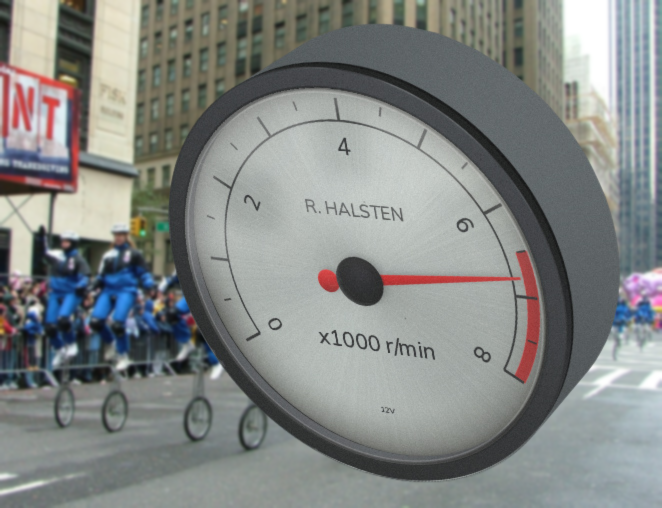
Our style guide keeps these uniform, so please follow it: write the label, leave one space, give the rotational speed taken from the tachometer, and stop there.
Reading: 6750 rpm
